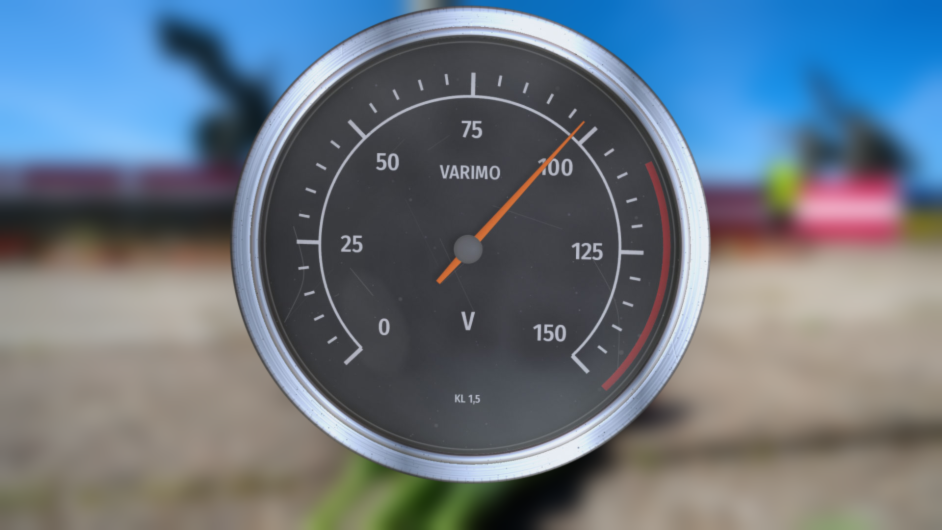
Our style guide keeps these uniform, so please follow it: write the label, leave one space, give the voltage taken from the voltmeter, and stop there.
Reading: 97.5 V
